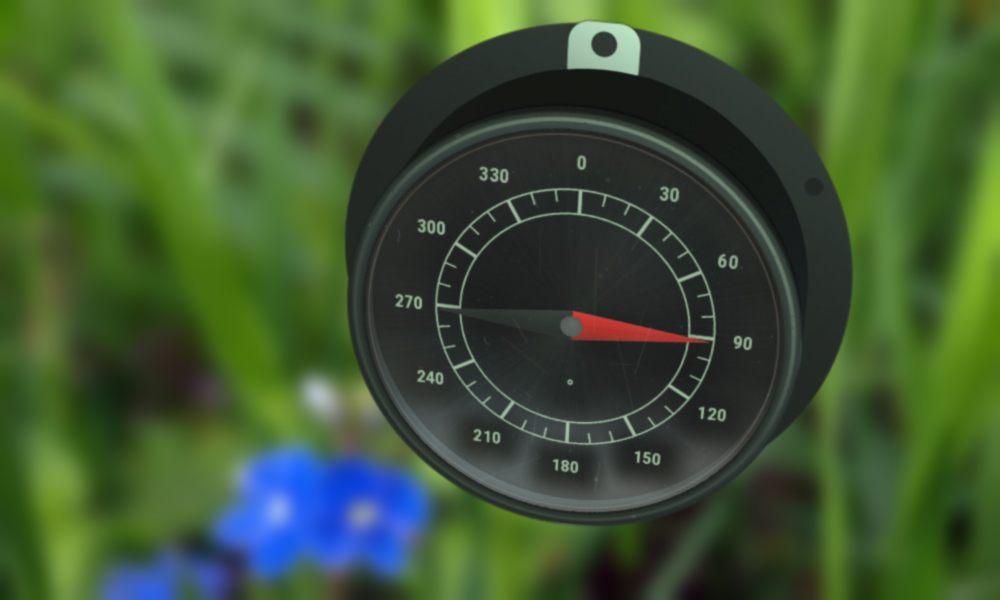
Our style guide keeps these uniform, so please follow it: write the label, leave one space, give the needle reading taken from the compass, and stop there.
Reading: 90 °
